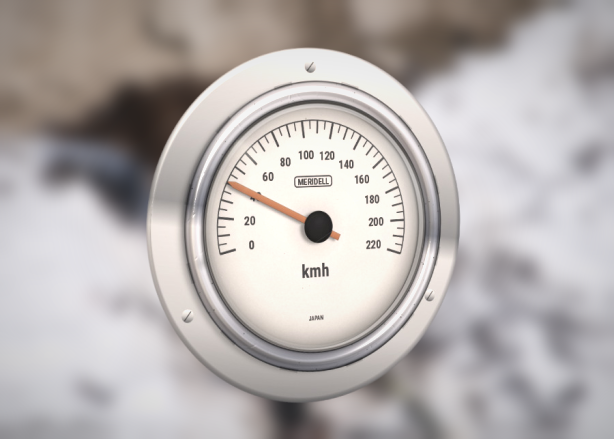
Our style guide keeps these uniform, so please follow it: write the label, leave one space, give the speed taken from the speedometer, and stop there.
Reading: 40 km/h
